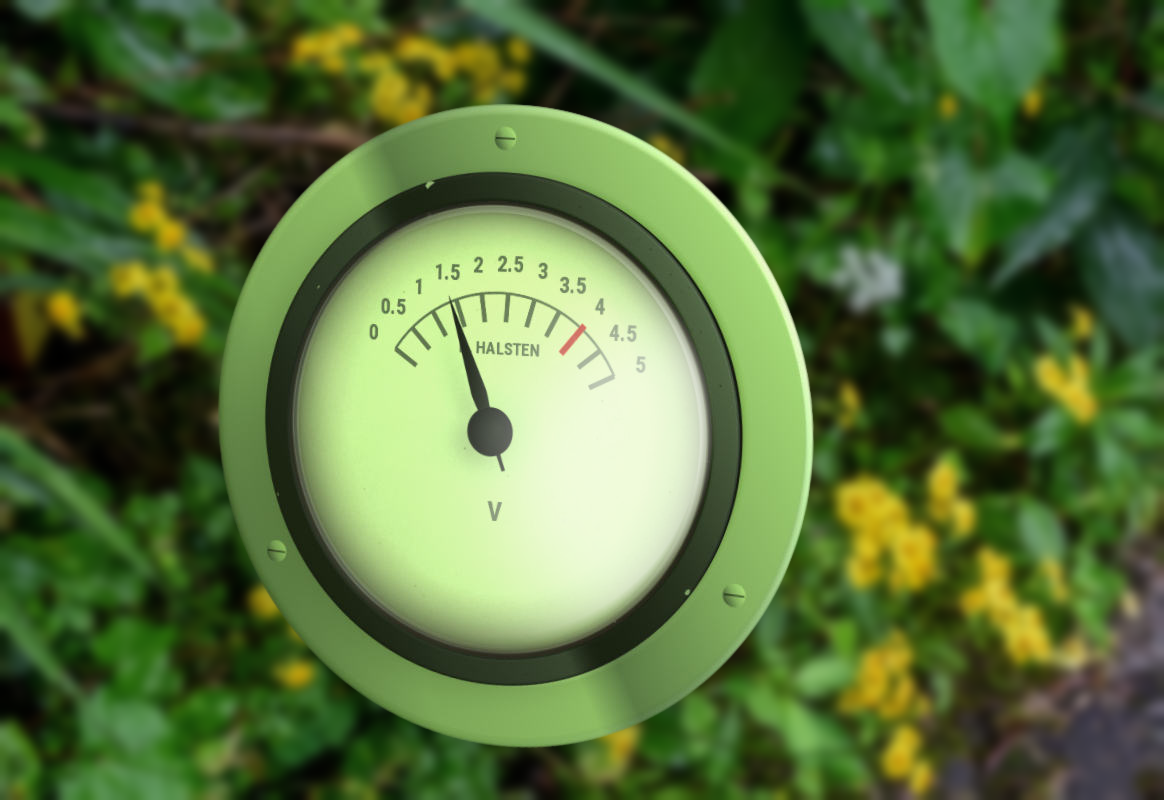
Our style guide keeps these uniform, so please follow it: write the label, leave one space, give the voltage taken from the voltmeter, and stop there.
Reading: 1.5 V
